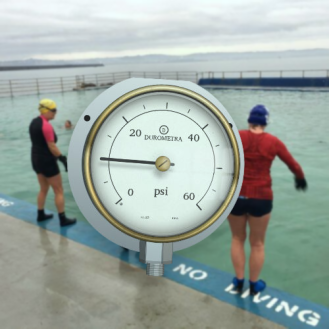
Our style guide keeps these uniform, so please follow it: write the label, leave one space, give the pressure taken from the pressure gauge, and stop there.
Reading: 10 psi
